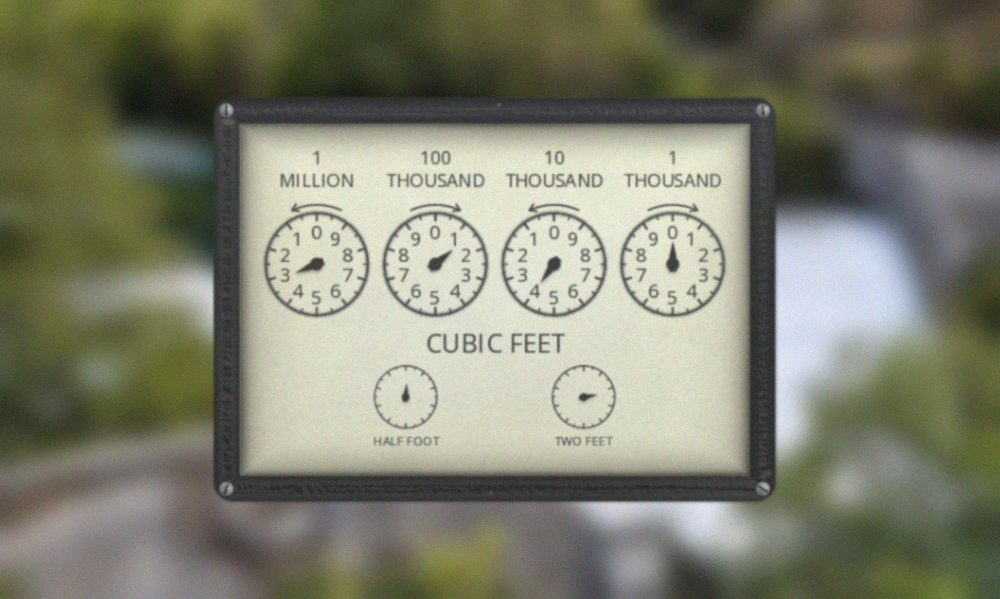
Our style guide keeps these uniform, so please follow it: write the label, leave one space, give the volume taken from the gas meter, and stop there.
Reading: 314000 ft³
